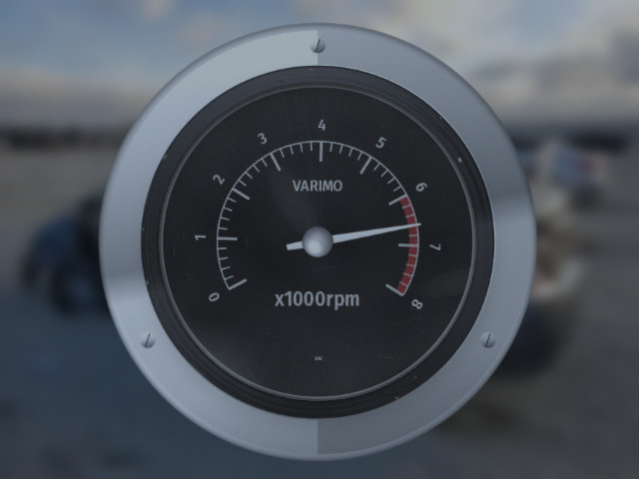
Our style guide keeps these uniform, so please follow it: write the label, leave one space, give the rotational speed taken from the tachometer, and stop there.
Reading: 6600 rpm
